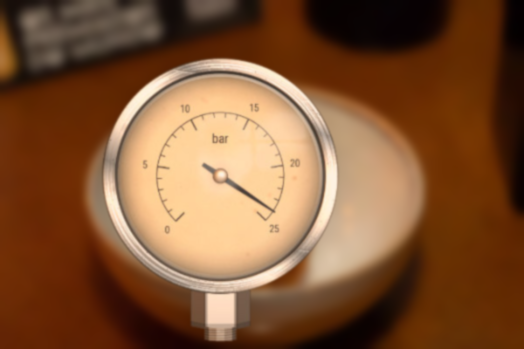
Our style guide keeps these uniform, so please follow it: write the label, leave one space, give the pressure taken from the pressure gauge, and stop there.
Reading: 24 bar
